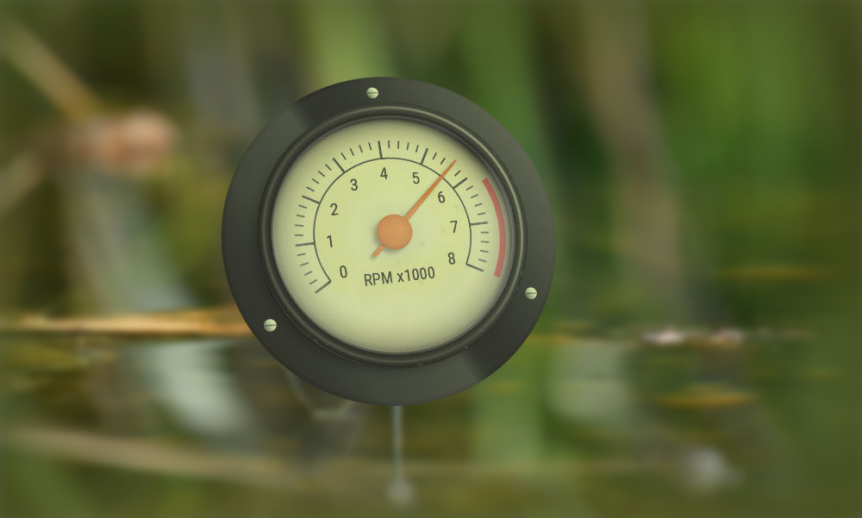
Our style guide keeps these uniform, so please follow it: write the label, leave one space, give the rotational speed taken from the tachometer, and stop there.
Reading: 5600 rpm
